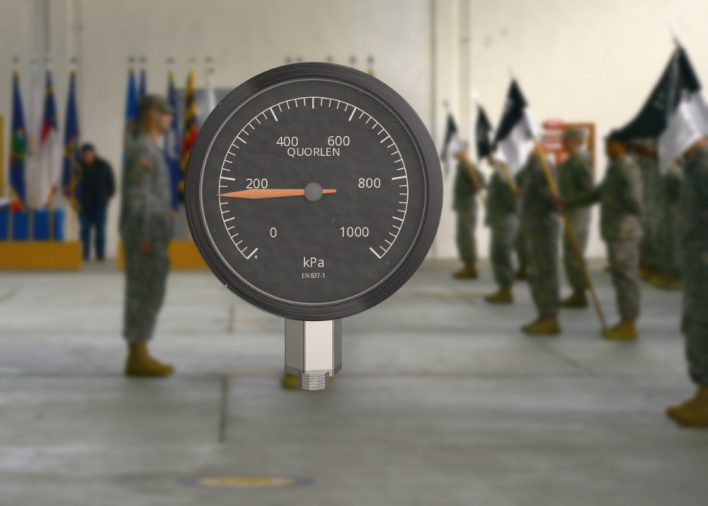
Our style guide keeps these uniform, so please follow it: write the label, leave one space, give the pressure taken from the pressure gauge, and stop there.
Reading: 160 kPa
